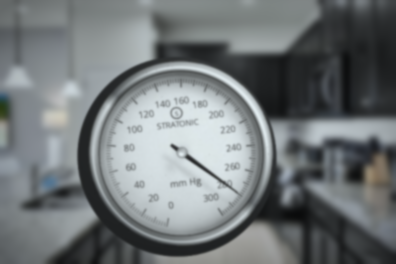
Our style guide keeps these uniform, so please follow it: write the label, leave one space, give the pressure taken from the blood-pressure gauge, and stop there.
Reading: 280 mmHg
